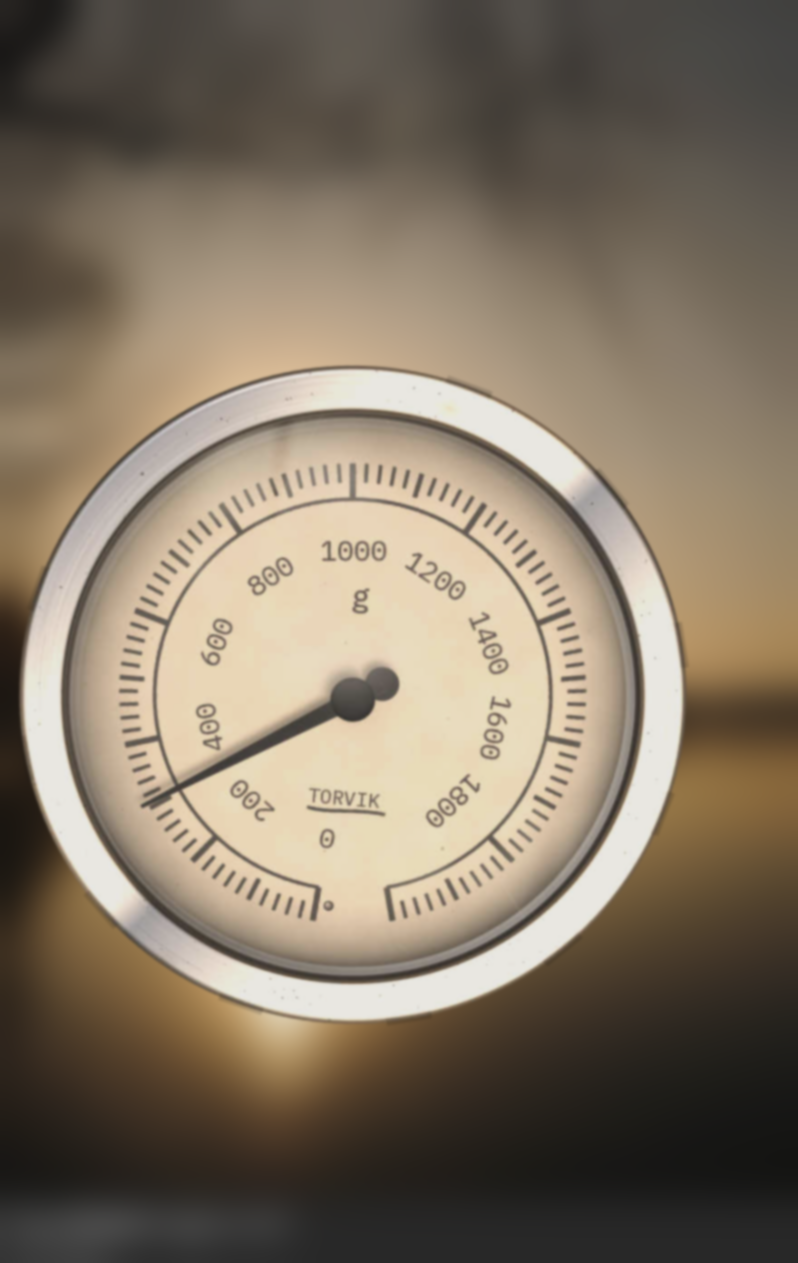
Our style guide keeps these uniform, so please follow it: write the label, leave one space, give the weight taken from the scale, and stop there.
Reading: 310 g
